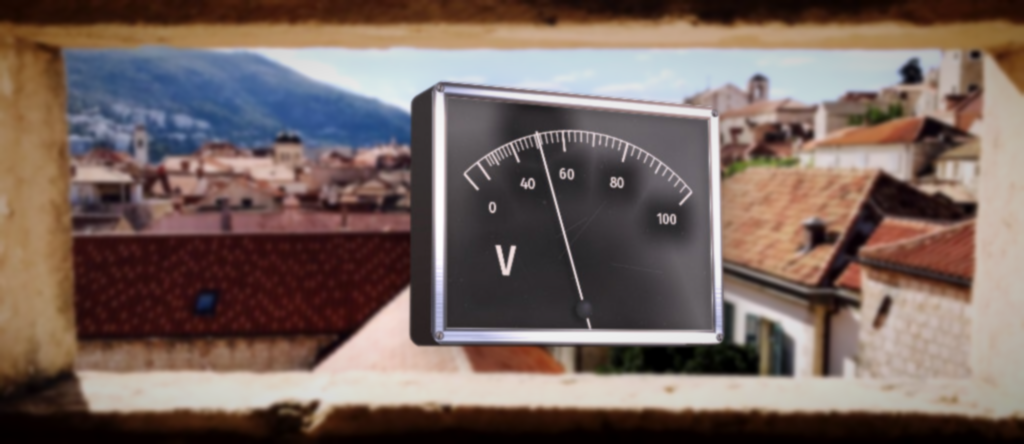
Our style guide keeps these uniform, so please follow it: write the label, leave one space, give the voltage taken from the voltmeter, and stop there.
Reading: 50 V
